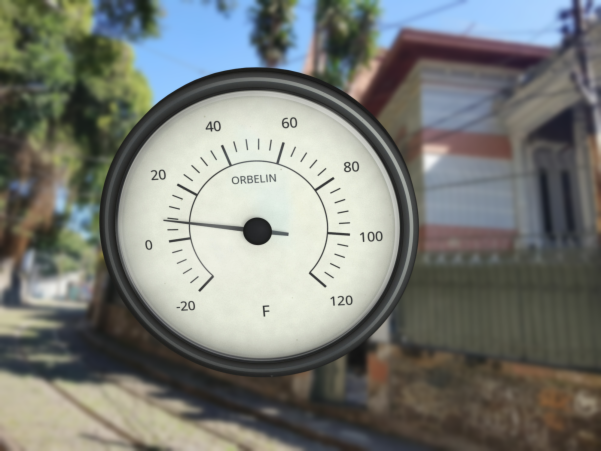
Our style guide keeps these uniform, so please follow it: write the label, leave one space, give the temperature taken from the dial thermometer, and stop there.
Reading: 8 °F
